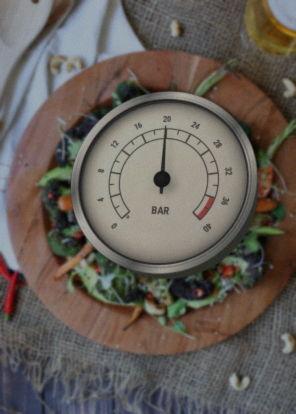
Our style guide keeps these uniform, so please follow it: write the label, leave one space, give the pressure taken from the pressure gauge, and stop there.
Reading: 20 bar
